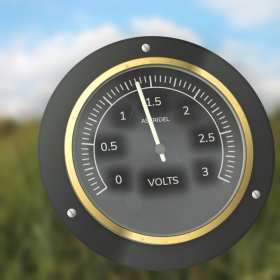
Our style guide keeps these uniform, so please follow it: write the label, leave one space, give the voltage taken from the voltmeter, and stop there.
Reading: 1.35 V
